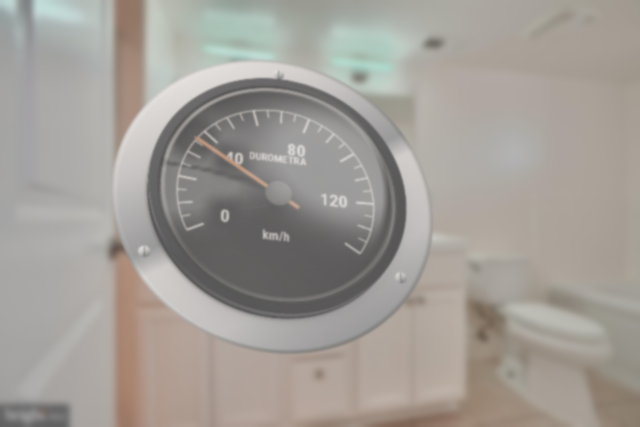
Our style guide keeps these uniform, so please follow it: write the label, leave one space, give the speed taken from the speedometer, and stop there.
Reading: 35 km/h
